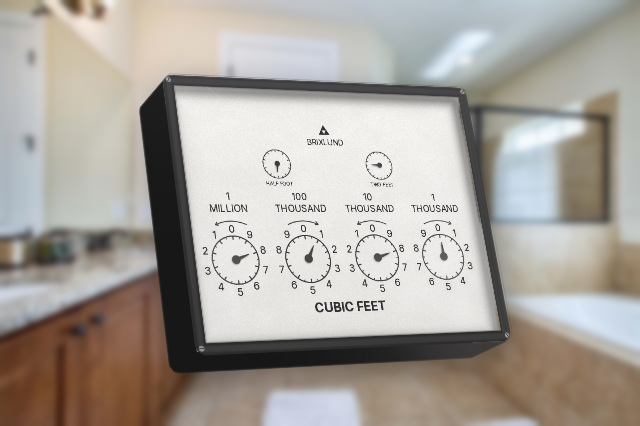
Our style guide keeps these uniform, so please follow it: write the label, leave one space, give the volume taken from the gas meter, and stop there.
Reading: 808000 ft³
